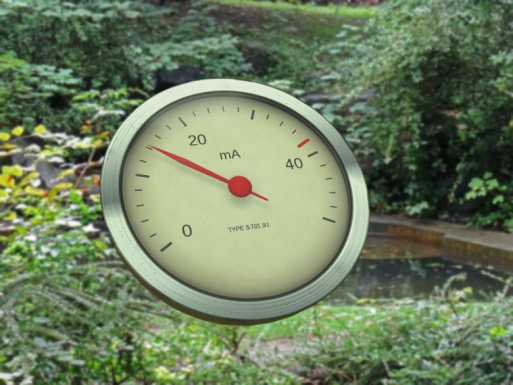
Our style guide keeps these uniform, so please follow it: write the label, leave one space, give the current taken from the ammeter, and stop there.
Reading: 14 mA
